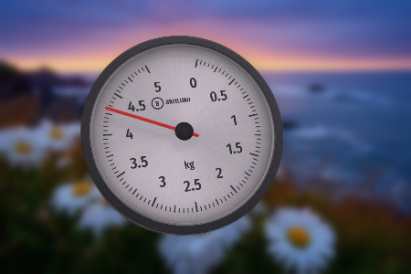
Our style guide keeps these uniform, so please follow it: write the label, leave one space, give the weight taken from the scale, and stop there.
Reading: 4.3 kg
